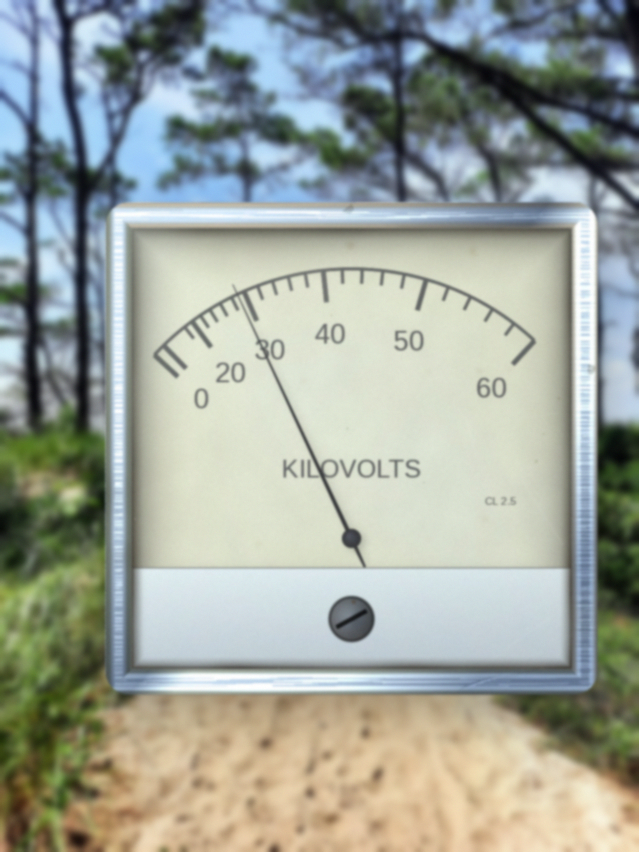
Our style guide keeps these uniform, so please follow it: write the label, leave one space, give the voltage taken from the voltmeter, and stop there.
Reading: 29 kV
